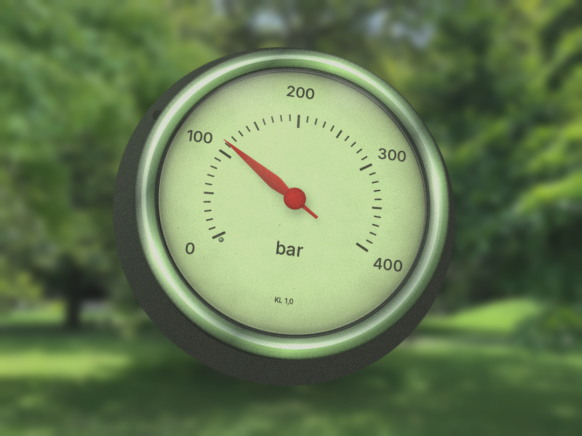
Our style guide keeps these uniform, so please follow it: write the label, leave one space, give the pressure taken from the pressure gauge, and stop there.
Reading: 110 bar
